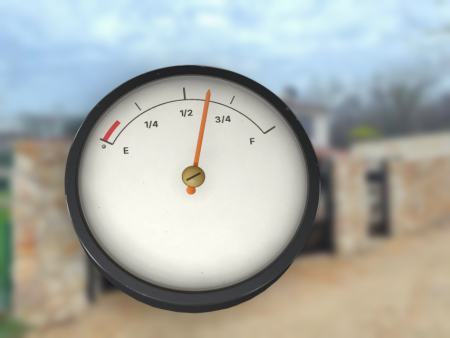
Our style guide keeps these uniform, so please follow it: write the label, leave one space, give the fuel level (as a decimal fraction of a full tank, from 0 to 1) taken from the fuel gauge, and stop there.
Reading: 0.625
